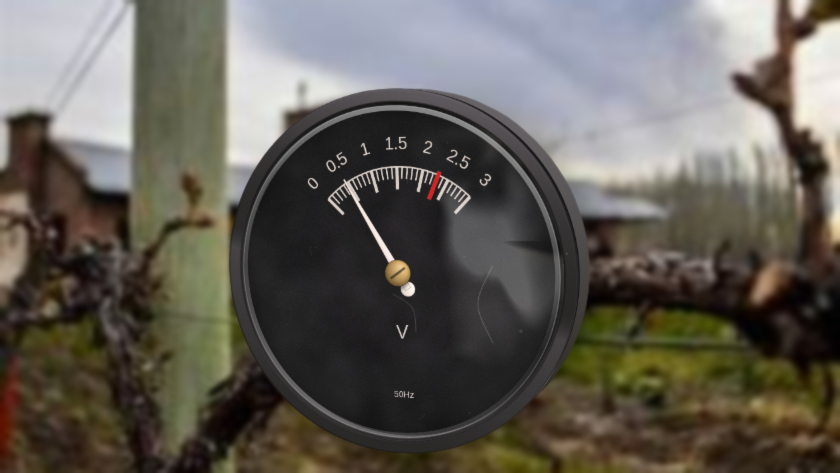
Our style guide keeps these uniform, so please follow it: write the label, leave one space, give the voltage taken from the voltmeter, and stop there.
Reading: 0.5 V
